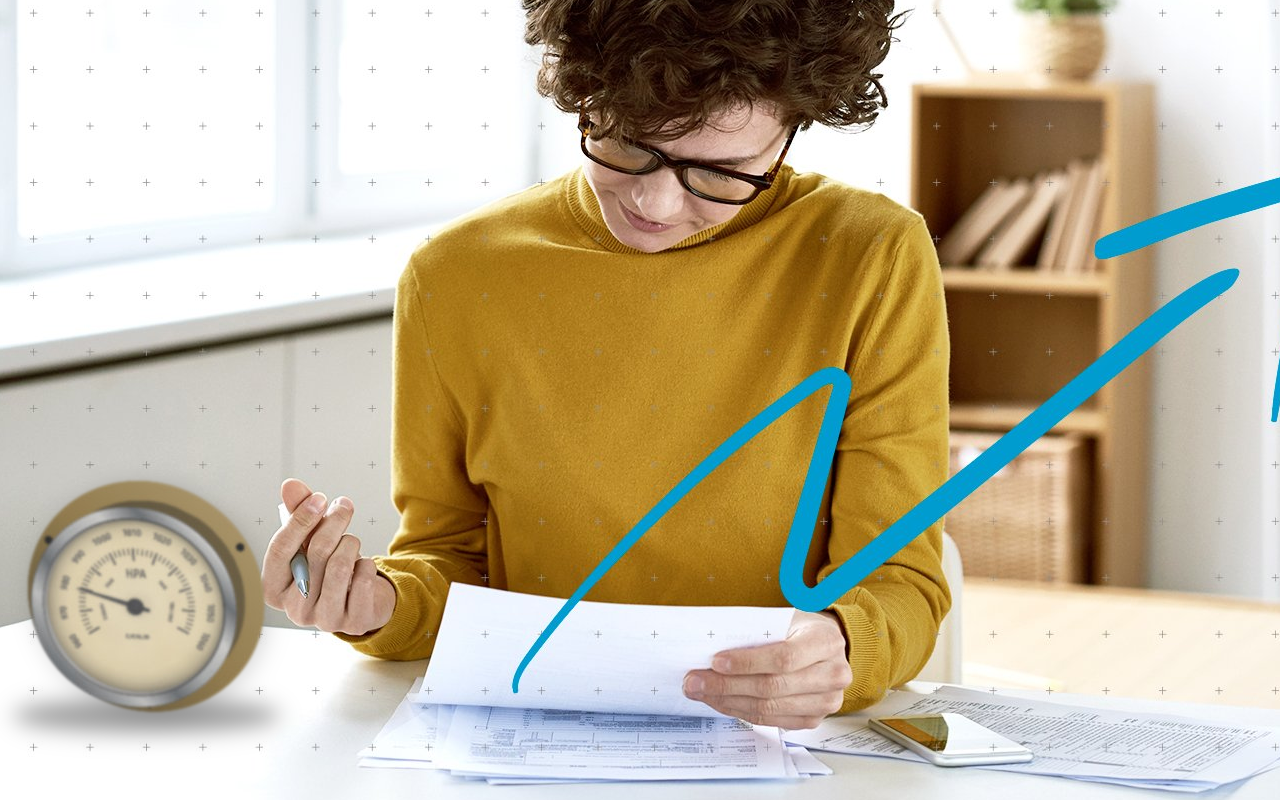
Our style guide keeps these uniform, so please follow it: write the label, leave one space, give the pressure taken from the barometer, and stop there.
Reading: 980 hPa
